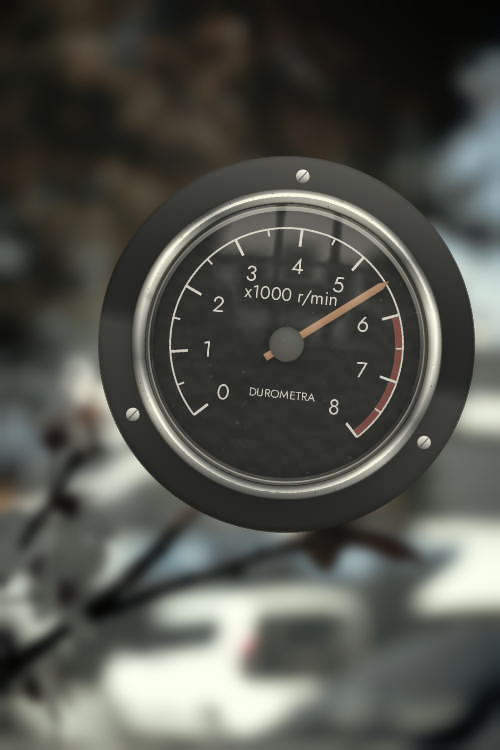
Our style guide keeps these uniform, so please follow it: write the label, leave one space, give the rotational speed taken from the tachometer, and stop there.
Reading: 5500 rpm
